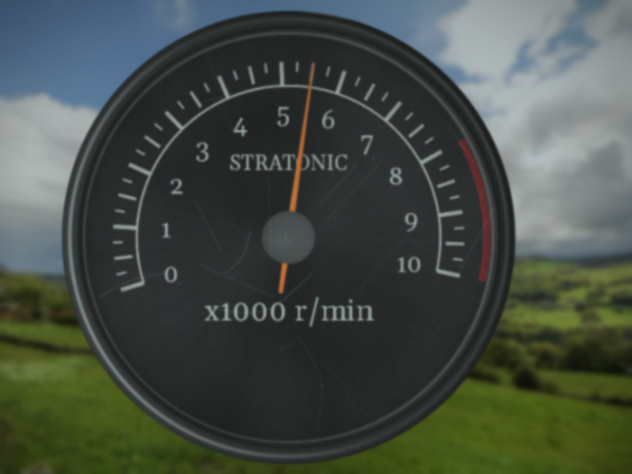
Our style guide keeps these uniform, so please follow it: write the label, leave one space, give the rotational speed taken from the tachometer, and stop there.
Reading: 5500 rpm
